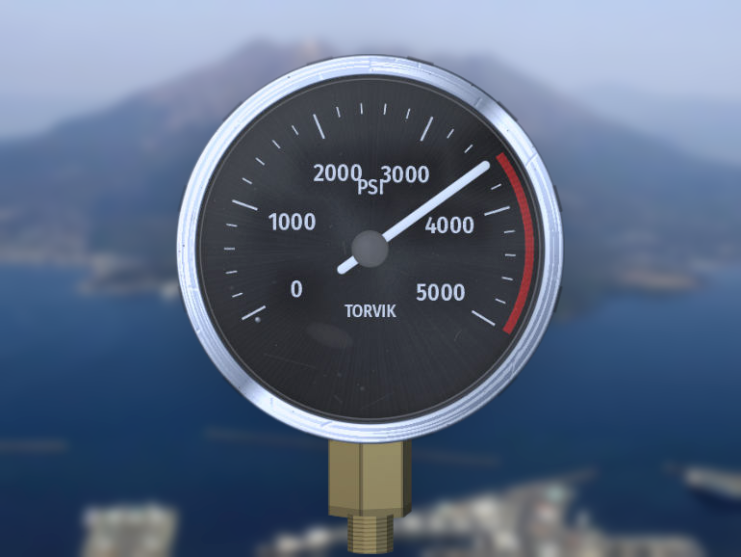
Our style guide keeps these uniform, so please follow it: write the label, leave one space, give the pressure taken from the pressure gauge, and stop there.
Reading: 3600 psi
